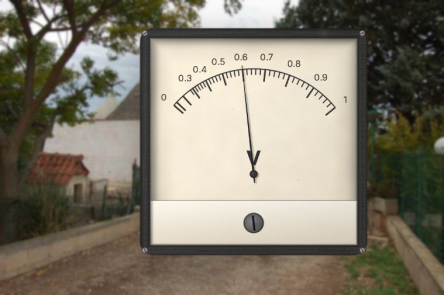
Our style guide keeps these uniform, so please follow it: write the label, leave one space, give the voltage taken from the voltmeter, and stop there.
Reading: 0.6 V
